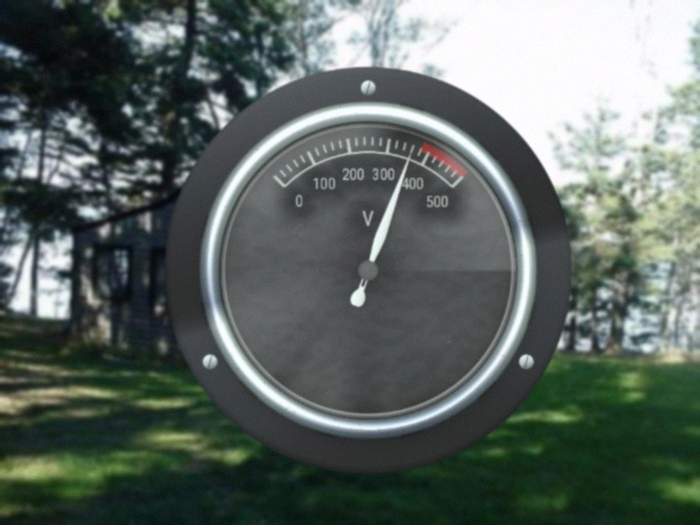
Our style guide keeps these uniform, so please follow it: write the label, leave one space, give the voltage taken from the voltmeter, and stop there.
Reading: 360 V
